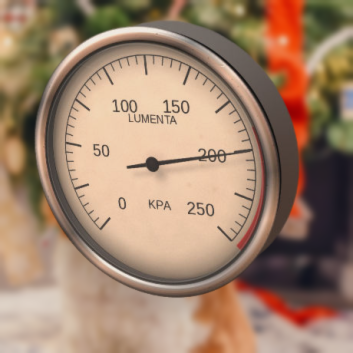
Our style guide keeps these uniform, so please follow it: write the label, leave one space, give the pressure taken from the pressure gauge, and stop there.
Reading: 200 kPa
